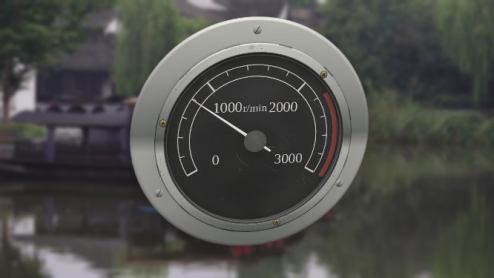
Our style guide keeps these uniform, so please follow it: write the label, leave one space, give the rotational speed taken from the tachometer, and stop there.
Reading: 800 rpm
